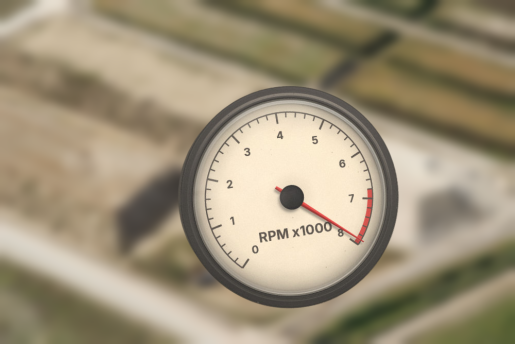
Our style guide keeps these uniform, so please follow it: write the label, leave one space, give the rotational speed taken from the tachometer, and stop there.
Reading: 7900 rpm
